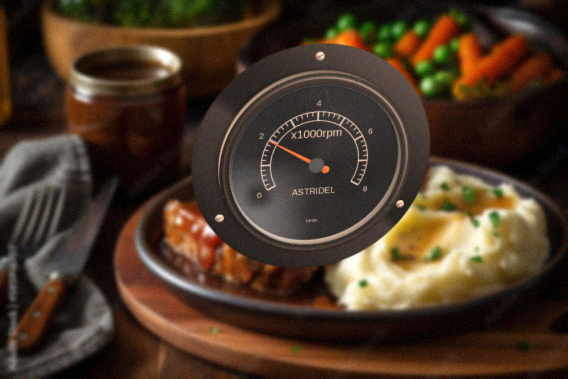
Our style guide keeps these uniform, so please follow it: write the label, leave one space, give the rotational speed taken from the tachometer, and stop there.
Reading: 2000 rpm
